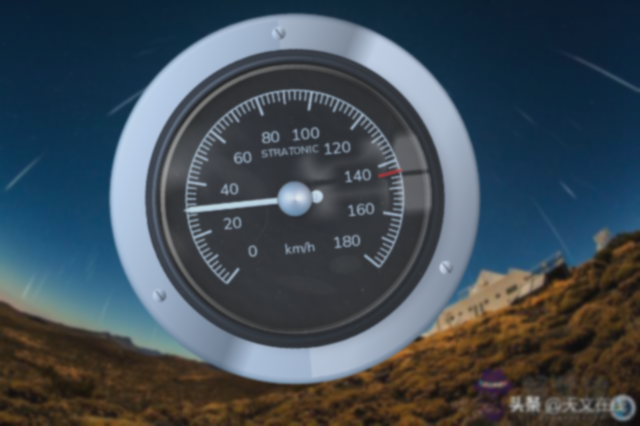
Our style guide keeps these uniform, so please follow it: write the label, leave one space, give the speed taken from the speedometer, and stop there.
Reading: 30 km/h
